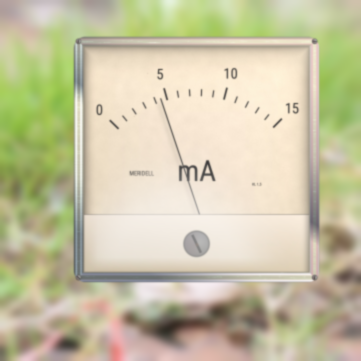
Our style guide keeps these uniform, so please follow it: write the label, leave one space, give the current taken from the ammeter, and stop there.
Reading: 4.5 mA
